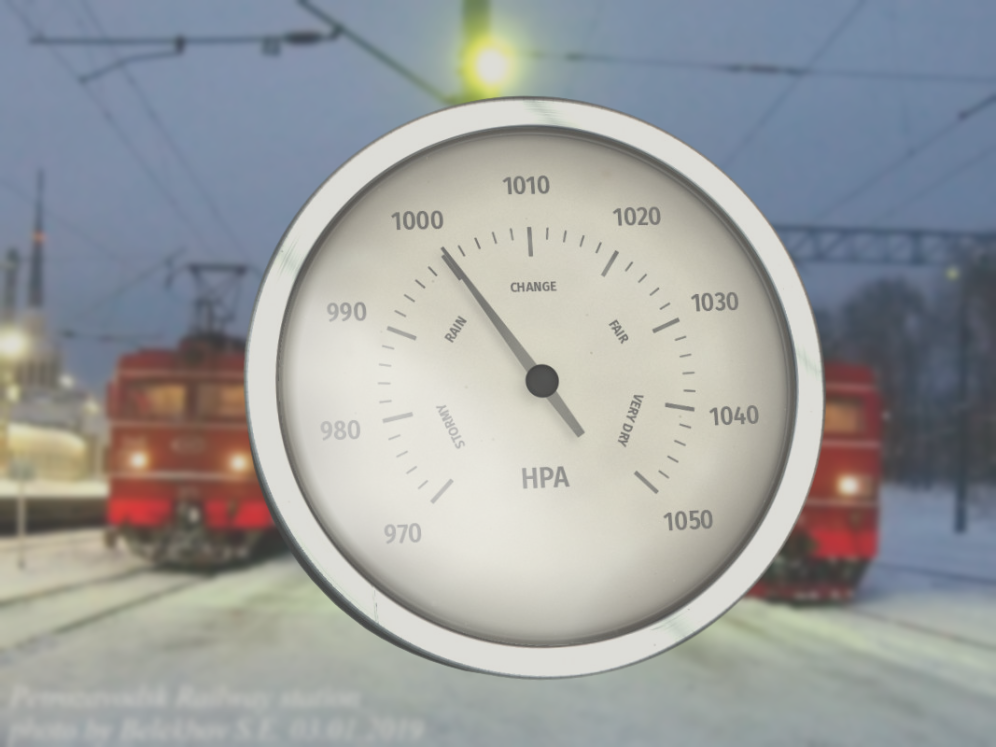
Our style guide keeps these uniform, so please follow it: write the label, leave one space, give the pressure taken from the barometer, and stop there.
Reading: 1000 hPa
